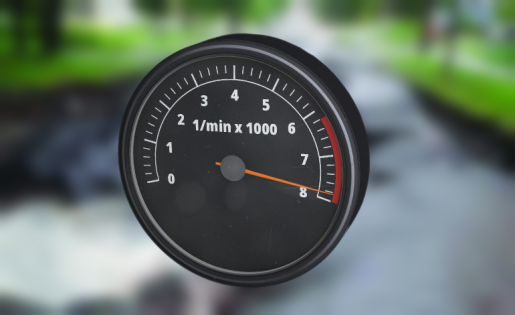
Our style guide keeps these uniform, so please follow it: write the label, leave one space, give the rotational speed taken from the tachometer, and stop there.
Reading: 7800 rpm
